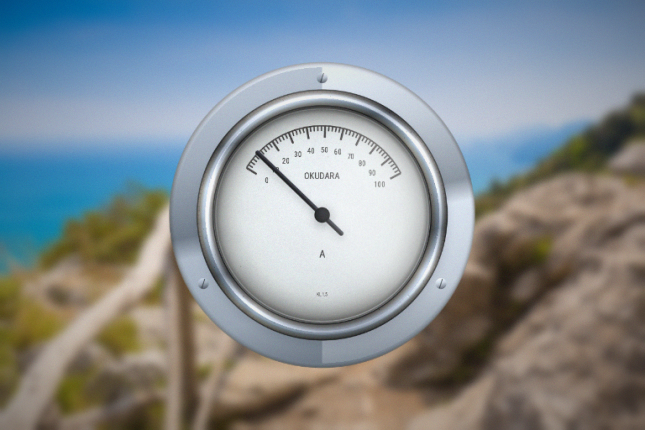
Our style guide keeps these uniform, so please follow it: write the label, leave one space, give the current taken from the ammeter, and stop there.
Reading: 10 A
